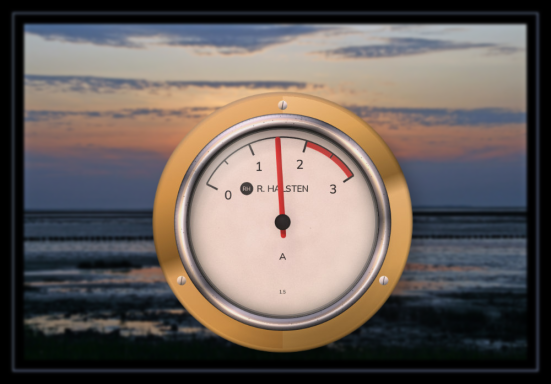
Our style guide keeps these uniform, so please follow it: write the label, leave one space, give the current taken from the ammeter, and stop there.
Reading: 1.5 A
